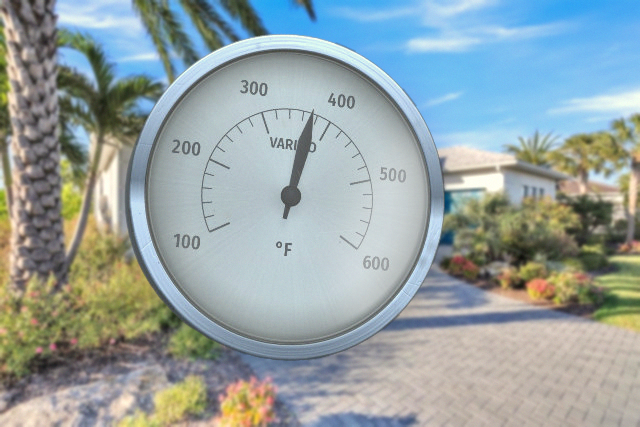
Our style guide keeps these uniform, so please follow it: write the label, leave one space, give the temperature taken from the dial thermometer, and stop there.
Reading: 370 °F
